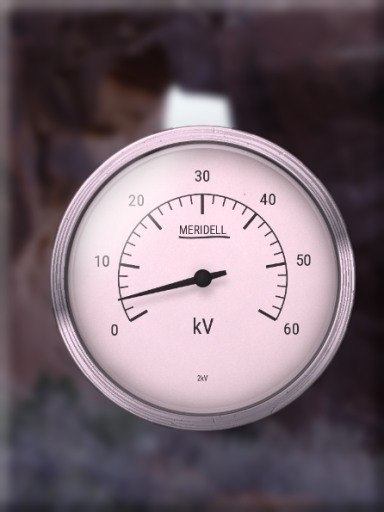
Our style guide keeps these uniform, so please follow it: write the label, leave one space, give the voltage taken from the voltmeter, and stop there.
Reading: 4 kV
